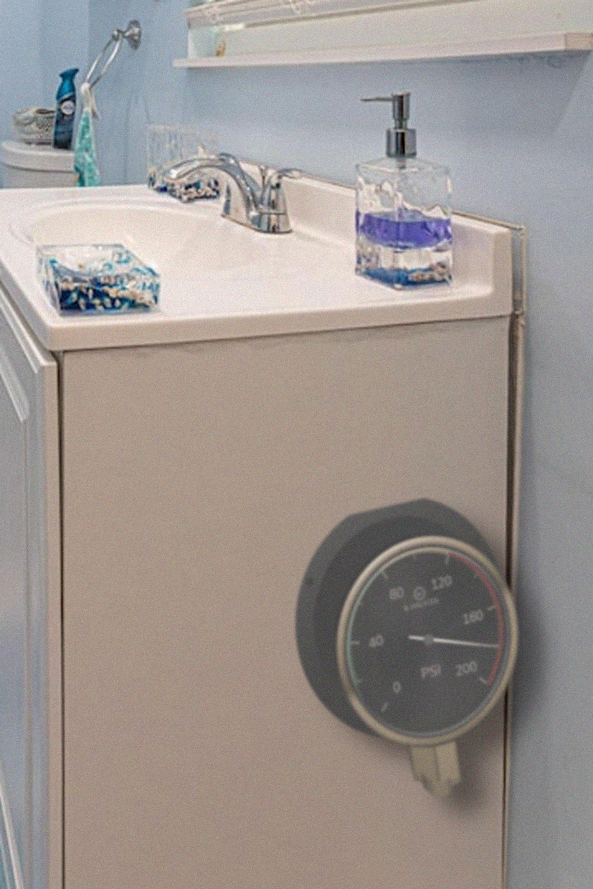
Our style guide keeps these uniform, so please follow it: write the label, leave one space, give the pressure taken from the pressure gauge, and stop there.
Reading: 180 psi
